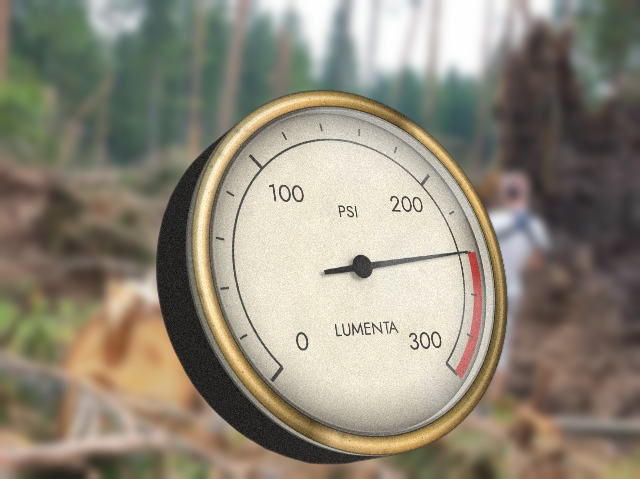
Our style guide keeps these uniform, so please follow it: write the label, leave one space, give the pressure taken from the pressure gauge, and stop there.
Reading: 240 psi
